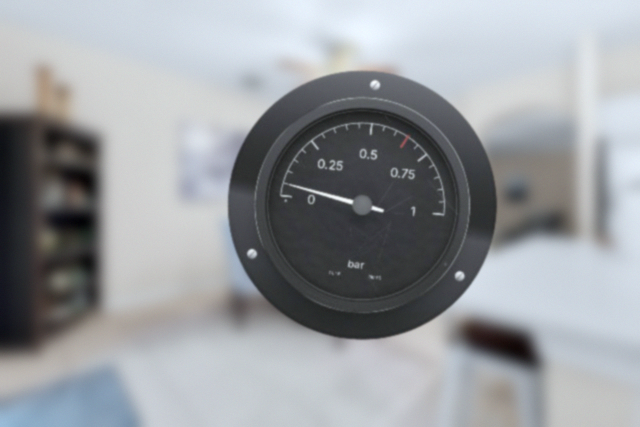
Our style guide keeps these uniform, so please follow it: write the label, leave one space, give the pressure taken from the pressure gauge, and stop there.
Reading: 0.05 bar
